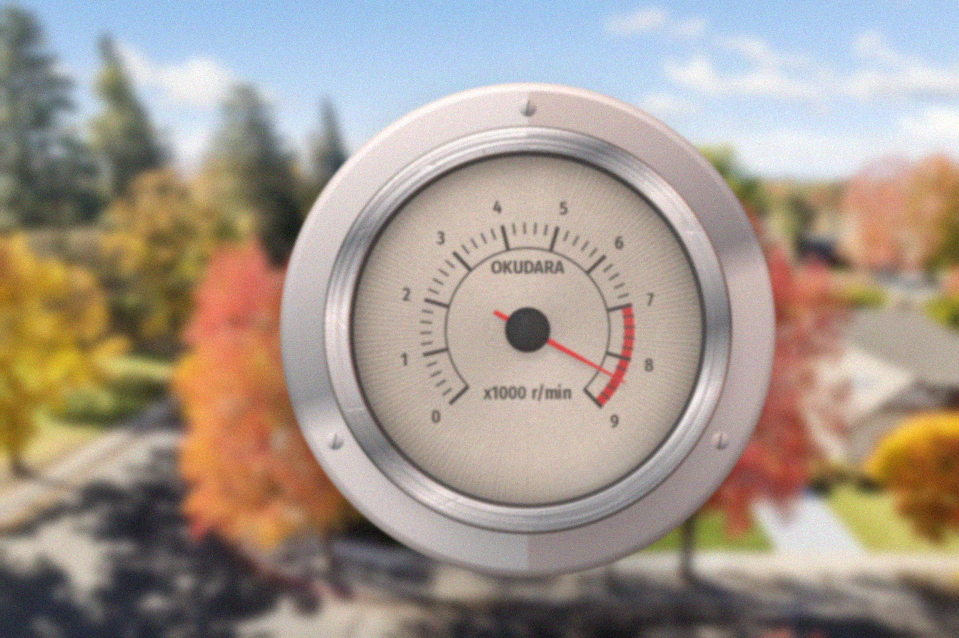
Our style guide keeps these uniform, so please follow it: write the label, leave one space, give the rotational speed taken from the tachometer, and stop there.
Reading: 8400 rpm
